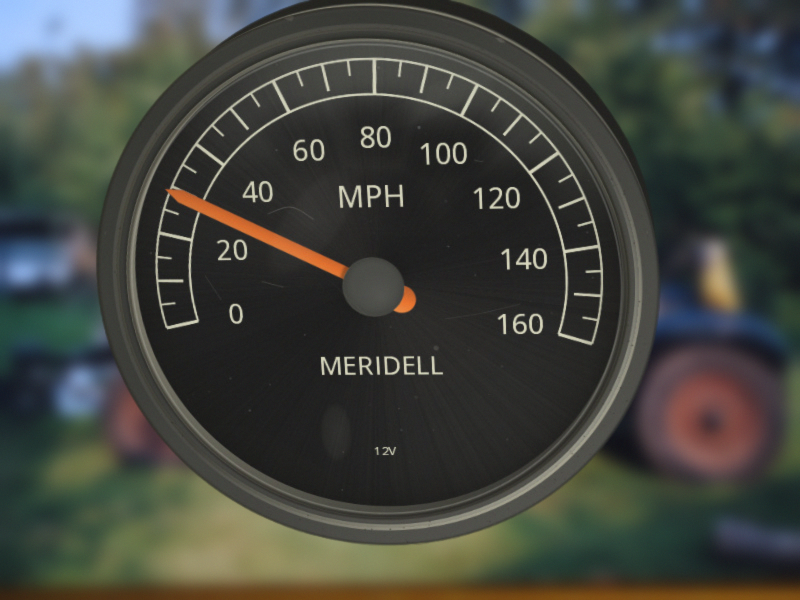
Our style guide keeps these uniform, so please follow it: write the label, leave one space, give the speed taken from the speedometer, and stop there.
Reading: 30 mph
